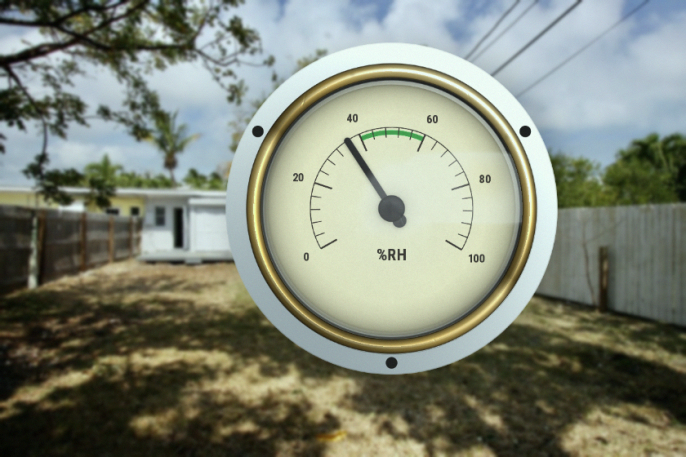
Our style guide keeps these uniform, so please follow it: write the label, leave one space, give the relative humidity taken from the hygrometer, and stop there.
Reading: 36 %
